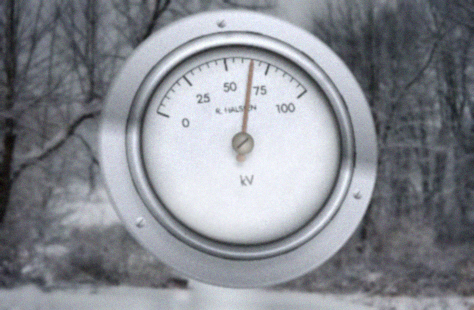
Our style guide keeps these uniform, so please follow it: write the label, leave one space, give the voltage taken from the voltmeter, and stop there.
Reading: 65 kV
